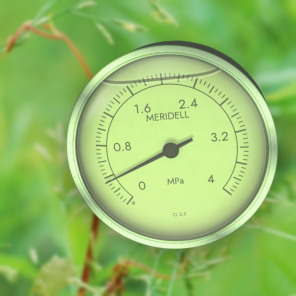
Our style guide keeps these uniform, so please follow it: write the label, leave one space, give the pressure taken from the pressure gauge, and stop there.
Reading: 0.35 MPa
